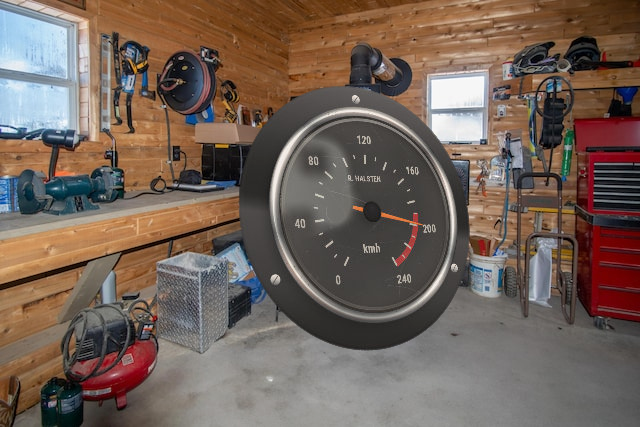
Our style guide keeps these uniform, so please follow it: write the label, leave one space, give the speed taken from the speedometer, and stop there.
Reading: 200 km/h
